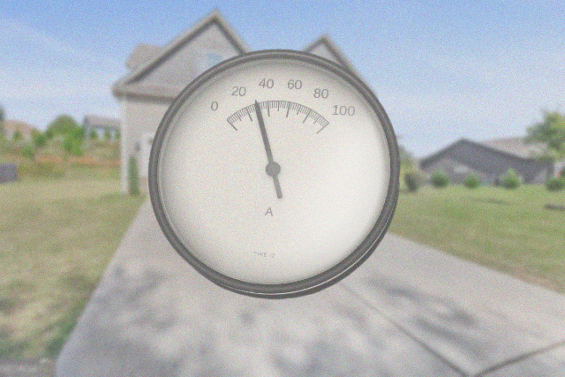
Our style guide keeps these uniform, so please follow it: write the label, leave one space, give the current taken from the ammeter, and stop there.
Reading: 30 A
